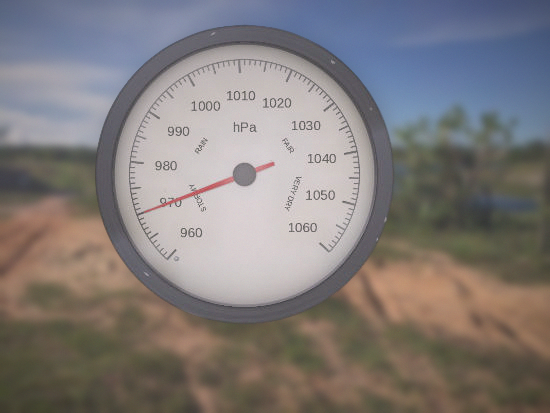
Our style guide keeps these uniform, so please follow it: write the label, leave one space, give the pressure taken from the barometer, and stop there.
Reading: 970 hPa
